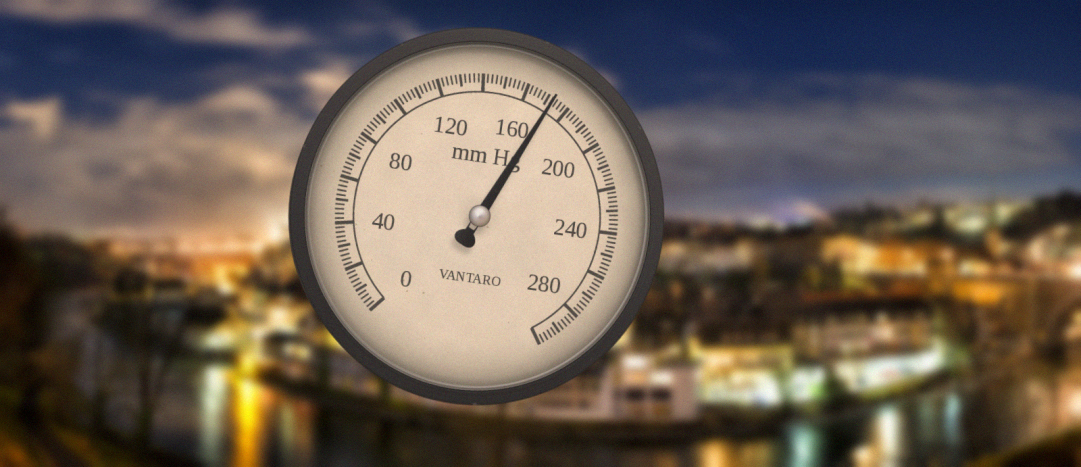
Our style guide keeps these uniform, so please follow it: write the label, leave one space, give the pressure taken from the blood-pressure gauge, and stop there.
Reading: 172 mmHg
